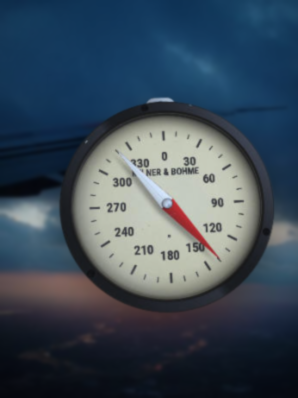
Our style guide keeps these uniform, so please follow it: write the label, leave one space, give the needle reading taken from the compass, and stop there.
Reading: 140 °
